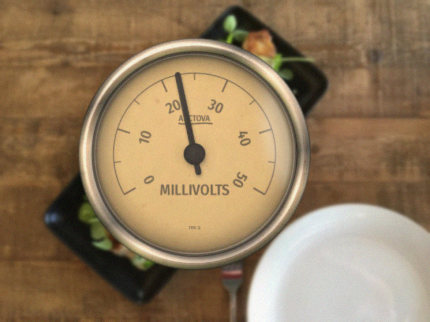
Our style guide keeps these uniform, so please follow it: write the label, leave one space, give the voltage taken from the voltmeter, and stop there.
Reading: 22.5 mV
